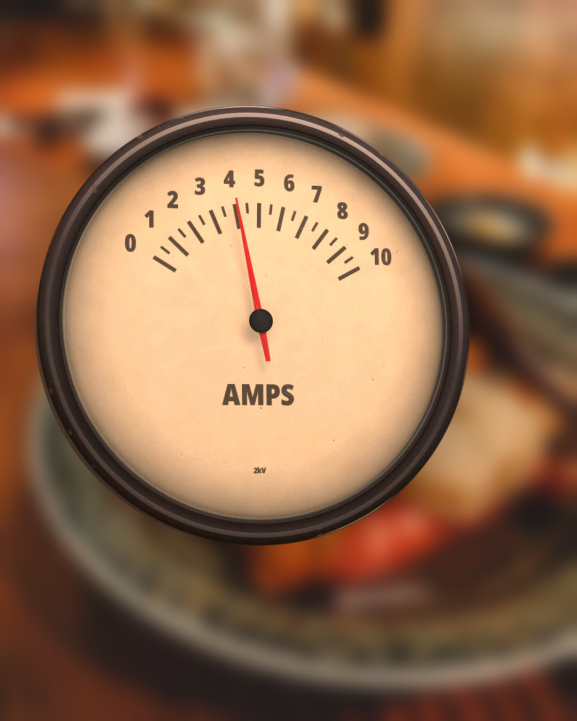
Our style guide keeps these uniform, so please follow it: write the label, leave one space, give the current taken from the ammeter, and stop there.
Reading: 4 A
